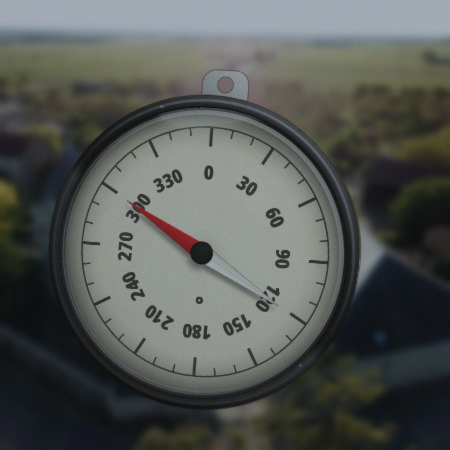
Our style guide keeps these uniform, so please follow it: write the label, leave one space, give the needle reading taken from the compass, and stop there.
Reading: 300 °
